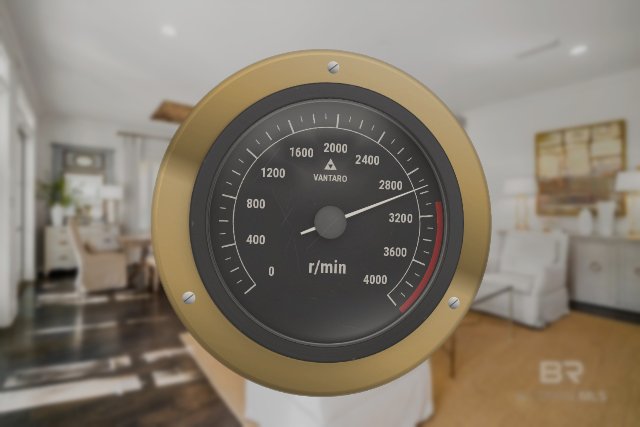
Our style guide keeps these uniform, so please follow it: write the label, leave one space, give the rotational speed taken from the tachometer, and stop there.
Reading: 2950 rpm
